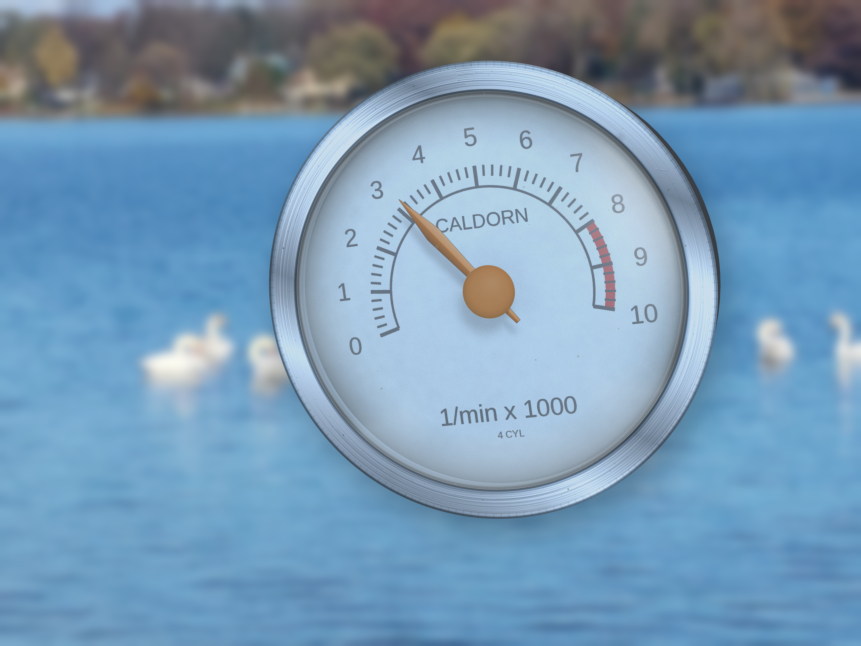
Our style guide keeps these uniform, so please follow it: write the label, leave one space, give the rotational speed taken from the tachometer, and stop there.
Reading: 3200 rpm
